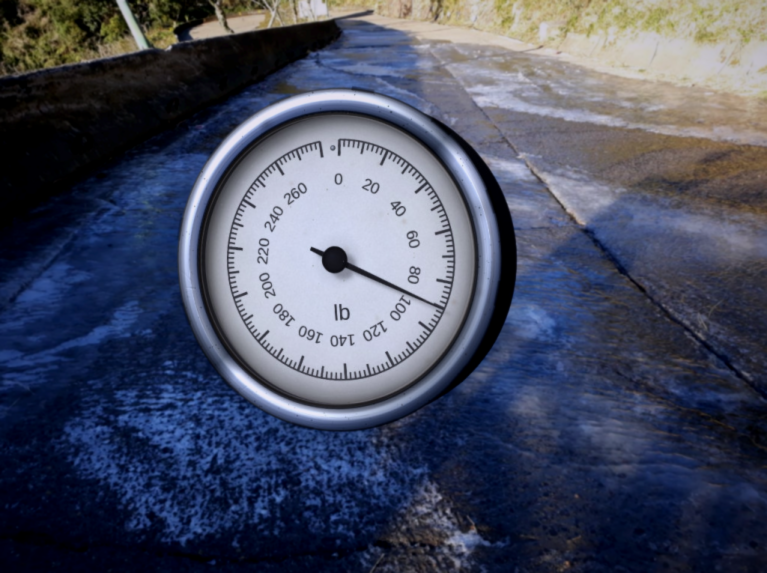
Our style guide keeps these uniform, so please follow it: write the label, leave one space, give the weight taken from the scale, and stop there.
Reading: 90 lb
